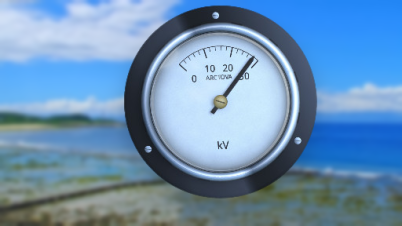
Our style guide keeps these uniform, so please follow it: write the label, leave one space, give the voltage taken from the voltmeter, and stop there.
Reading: 28 kV
